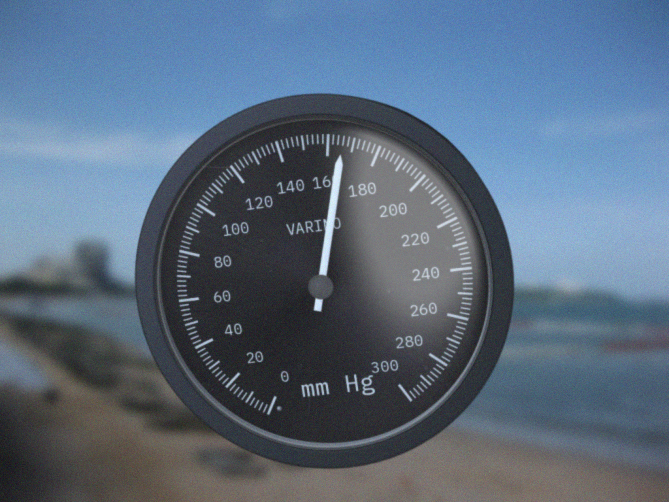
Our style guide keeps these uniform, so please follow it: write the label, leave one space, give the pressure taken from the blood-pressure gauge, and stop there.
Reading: 166 mmHg
